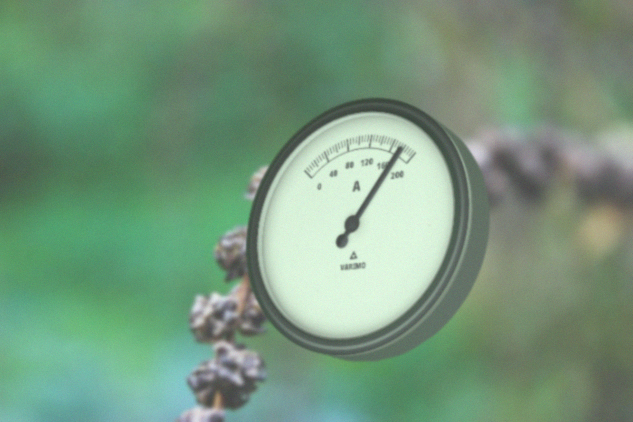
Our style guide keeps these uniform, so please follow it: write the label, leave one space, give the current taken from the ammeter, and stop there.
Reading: 180 A
